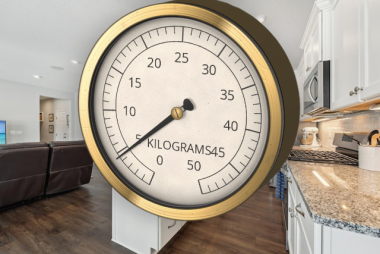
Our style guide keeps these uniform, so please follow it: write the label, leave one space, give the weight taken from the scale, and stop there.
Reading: 4.5 kg
